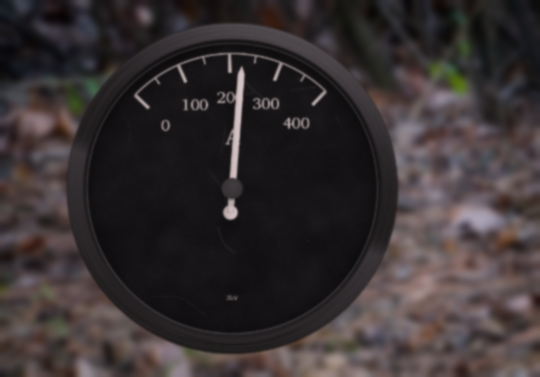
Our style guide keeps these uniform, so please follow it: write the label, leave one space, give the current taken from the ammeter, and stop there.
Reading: 225 A
